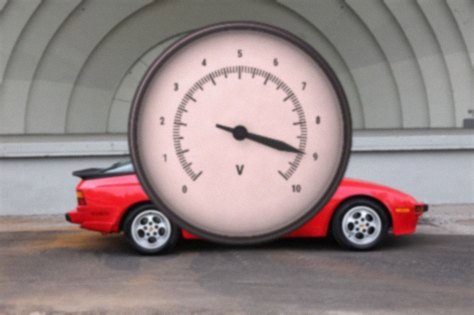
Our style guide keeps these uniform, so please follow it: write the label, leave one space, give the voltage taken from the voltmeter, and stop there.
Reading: 9 V
